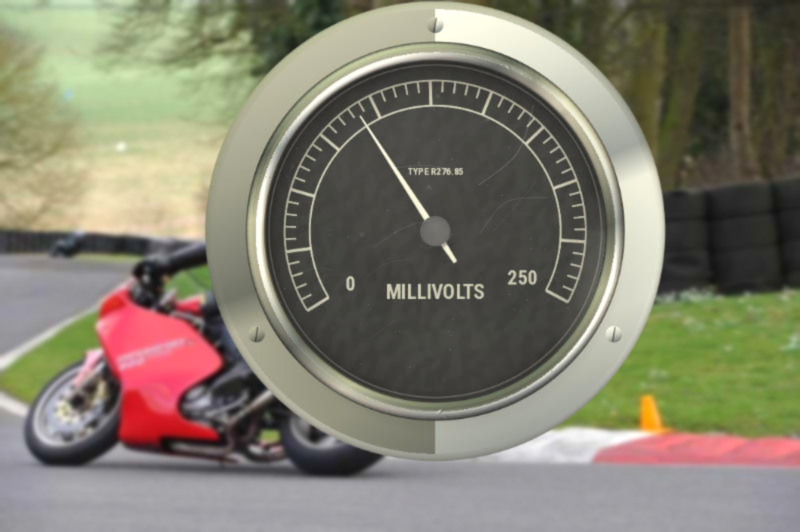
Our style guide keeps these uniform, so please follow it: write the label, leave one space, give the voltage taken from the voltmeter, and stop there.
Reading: 92.5 mV
